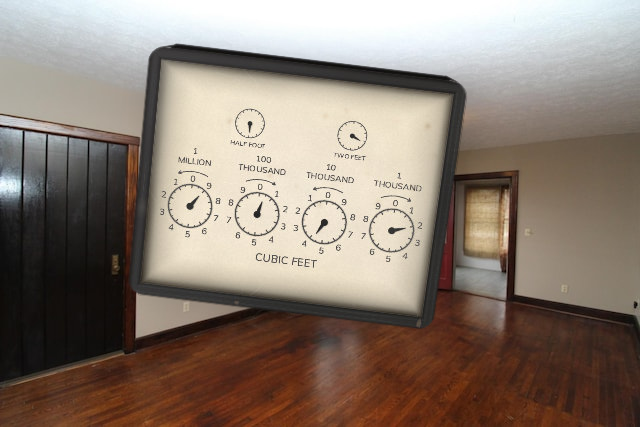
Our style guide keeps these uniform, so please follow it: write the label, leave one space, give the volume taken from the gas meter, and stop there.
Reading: 904200 ft³
